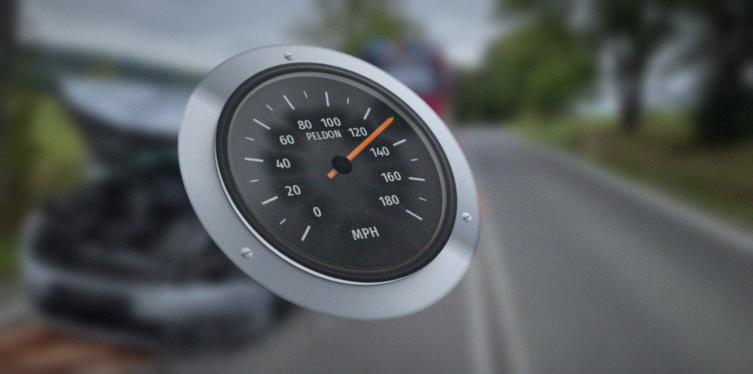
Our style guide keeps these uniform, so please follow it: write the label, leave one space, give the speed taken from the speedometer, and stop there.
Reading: 130 mph
